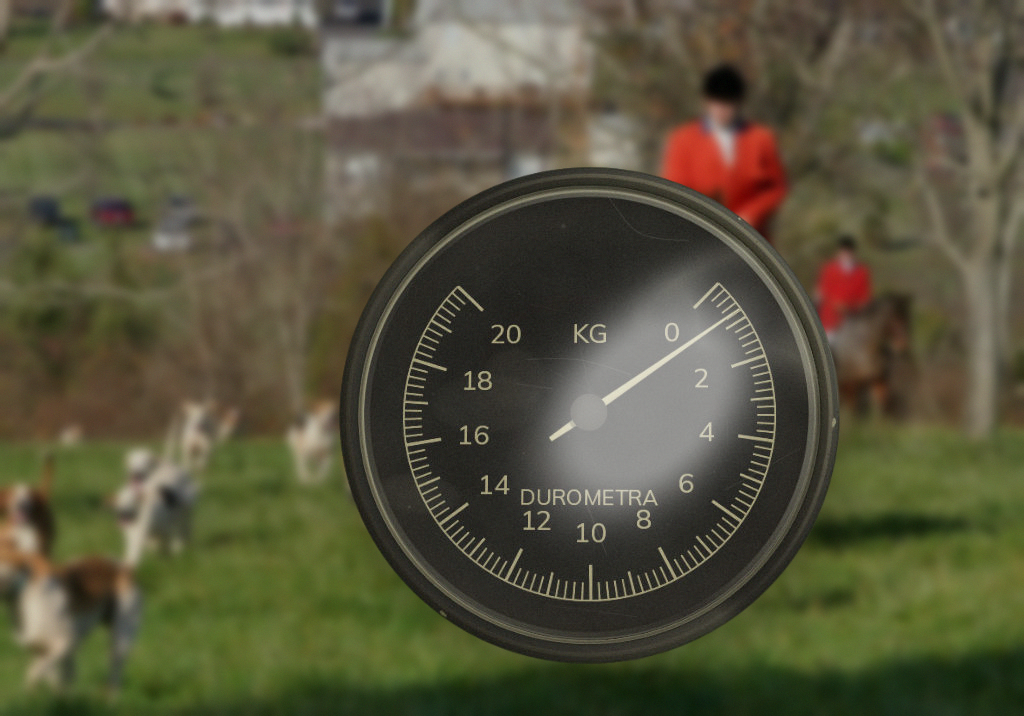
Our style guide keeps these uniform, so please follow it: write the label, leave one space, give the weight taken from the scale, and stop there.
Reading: 0.8 kg
